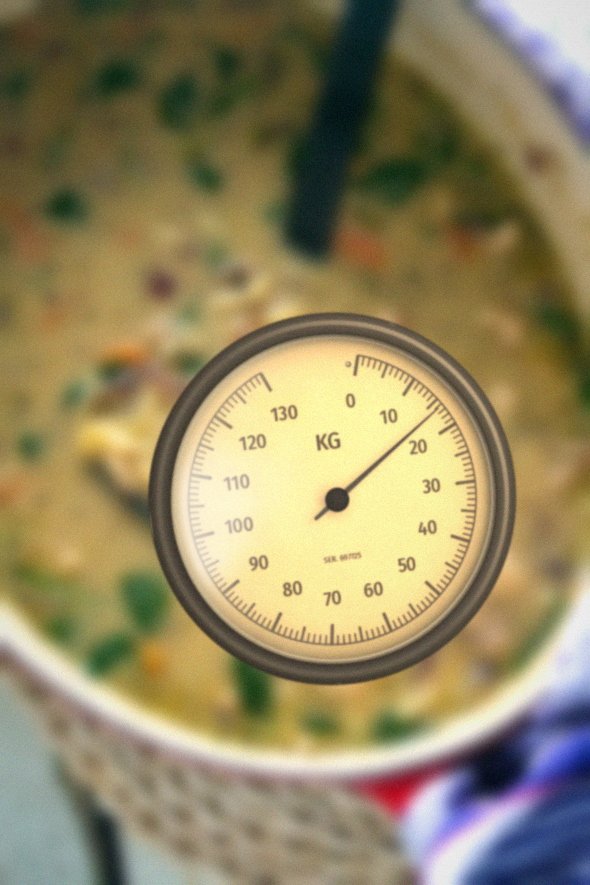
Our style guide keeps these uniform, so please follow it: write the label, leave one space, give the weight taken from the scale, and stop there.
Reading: 16 kg
